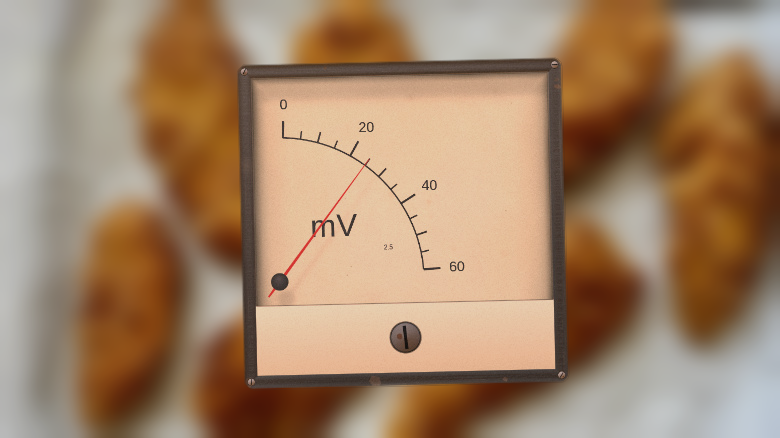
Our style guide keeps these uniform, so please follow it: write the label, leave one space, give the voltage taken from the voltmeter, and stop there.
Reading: 25 mV
